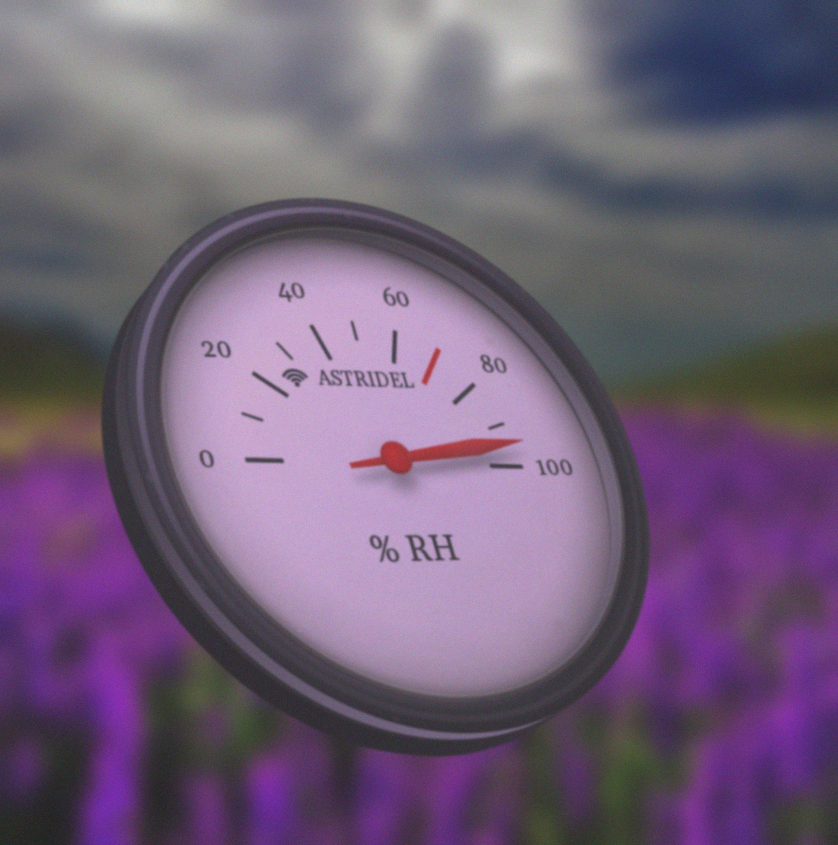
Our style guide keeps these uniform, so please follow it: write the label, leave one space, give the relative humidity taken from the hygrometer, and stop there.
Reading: 95 %
